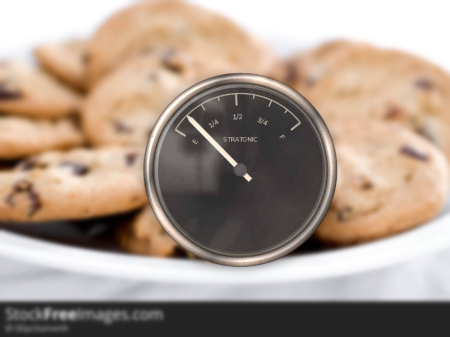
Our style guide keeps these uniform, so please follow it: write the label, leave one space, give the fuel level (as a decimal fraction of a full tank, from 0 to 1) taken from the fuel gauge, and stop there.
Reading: 0.125
